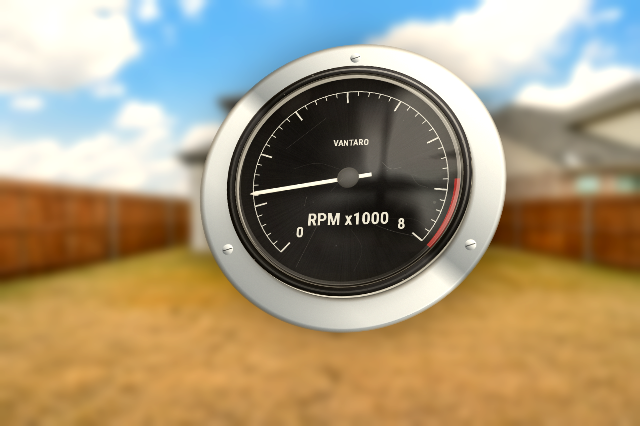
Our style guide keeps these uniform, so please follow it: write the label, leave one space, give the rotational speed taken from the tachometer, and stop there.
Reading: 1200 rpm
